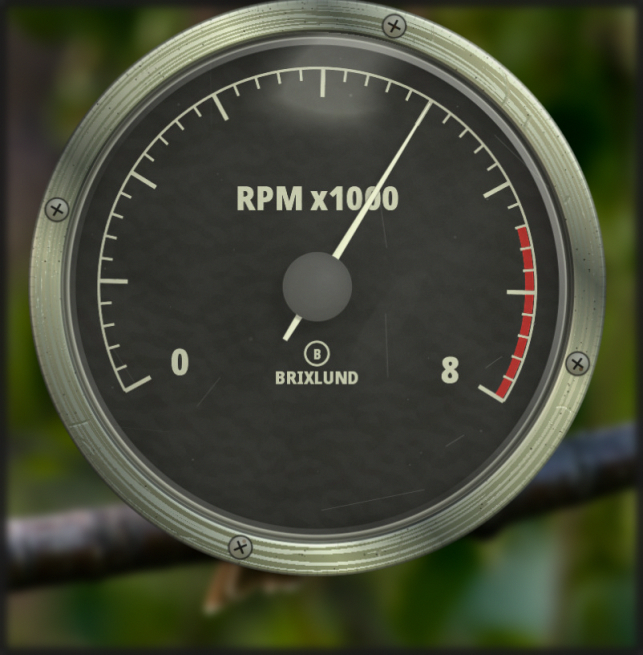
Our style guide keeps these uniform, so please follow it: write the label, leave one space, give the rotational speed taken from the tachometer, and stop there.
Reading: 5000 rpm
